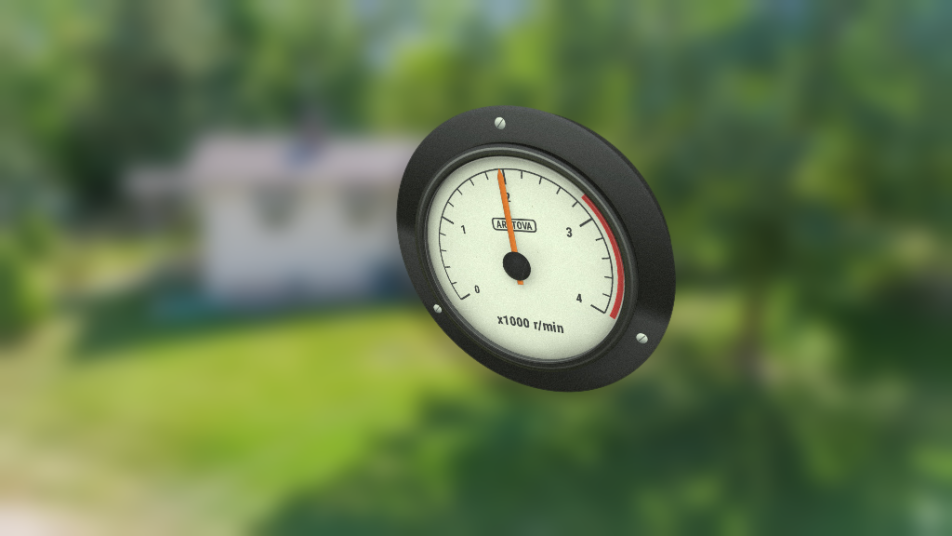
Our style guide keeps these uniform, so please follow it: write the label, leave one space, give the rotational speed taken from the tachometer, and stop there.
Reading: 2000 rpm
